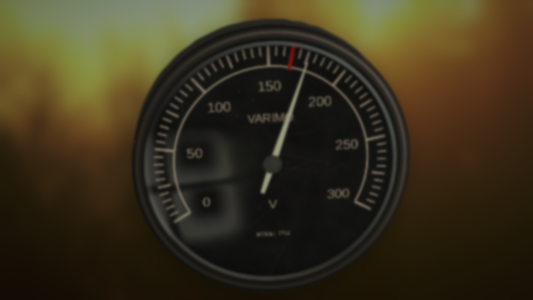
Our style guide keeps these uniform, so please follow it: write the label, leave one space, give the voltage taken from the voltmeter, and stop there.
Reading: 175 V
